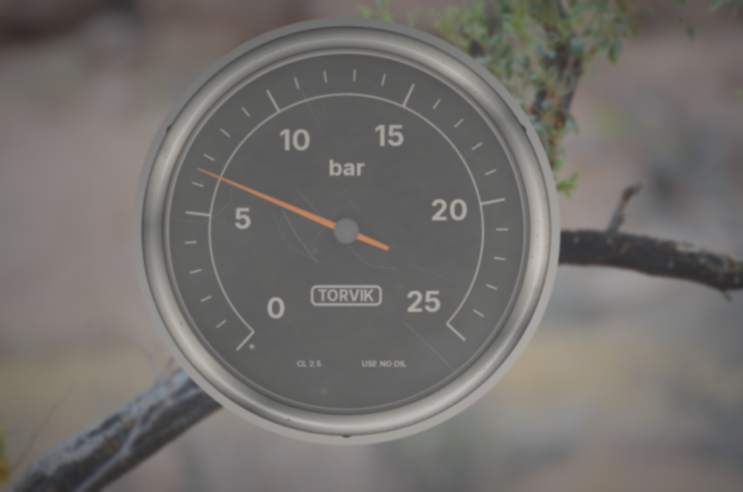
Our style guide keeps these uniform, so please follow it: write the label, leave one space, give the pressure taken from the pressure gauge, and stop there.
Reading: 6.5 bar
